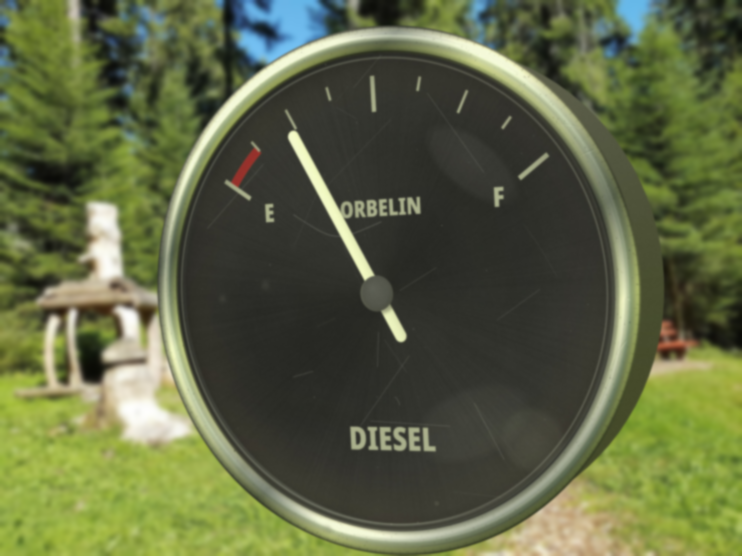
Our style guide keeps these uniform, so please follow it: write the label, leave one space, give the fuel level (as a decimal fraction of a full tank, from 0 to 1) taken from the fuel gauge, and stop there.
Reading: 0.25
